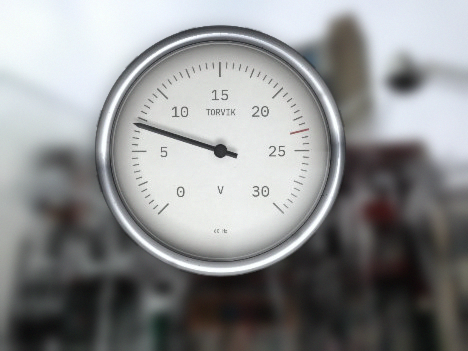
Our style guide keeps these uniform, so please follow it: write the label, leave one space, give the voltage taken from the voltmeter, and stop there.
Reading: 7 V
